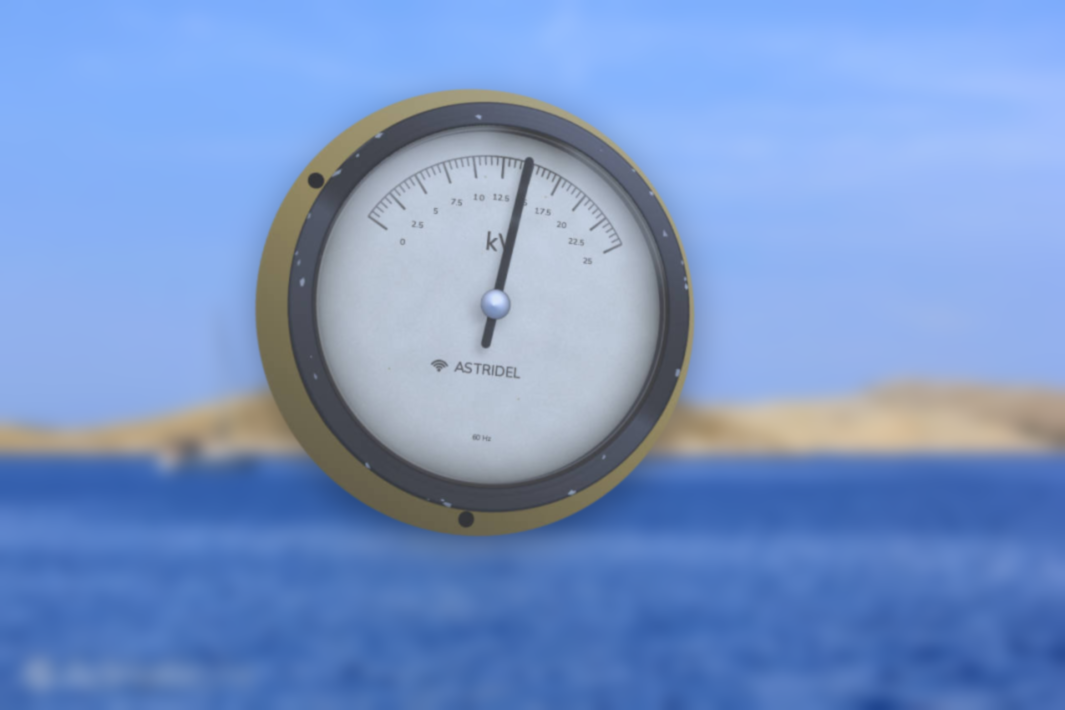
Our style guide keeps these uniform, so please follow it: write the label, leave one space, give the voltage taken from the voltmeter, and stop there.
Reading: 14.5 kV
